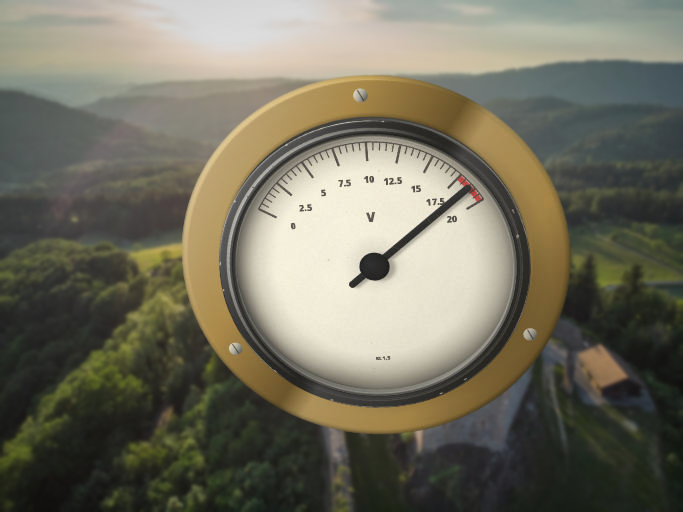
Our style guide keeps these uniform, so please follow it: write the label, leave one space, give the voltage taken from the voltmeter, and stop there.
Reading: 18.5 V
